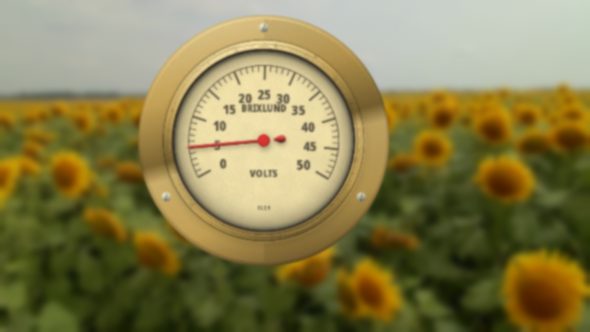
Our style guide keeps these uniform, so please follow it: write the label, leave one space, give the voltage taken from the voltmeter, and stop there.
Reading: 5 V
